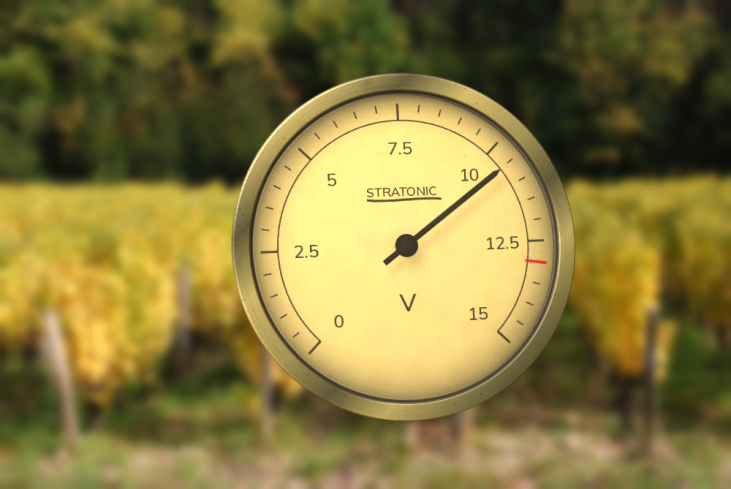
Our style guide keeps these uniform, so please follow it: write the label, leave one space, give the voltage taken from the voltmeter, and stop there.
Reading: 10.5 V
